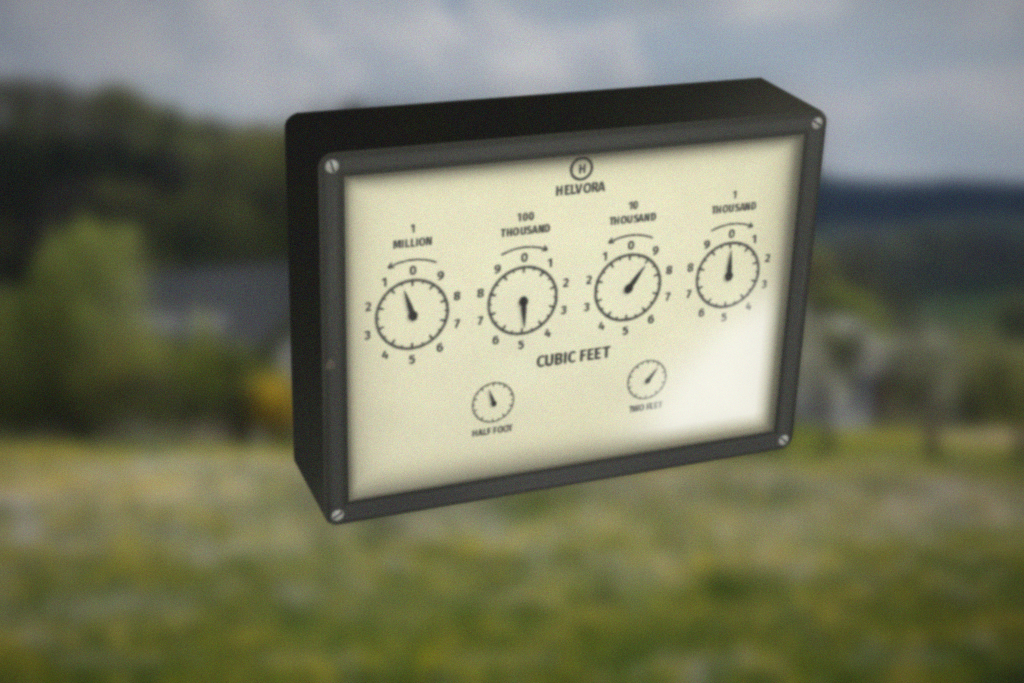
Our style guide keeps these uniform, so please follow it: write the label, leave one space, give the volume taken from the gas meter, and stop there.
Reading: 49000 ft³
